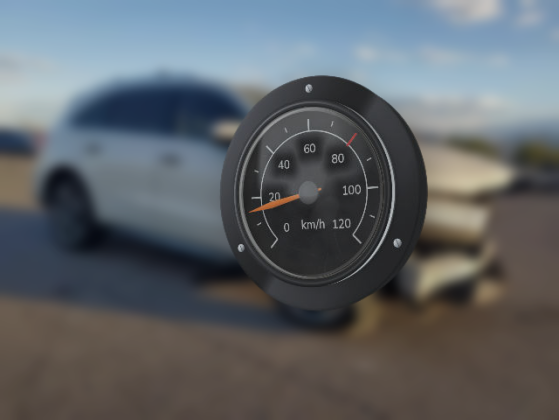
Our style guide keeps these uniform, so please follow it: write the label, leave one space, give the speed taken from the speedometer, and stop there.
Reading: 15 km/h
